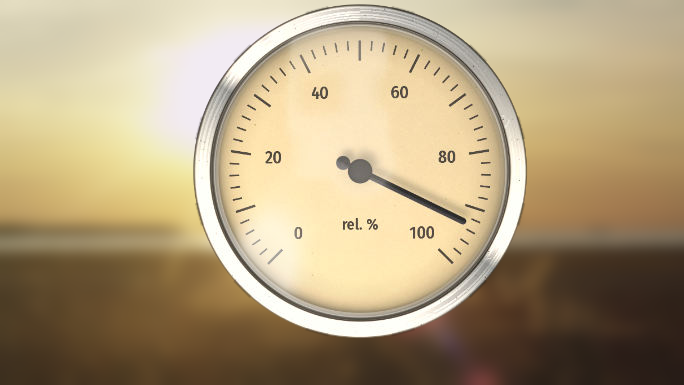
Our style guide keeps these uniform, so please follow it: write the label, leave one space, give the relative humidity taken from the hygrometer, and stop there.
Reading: 93 %
